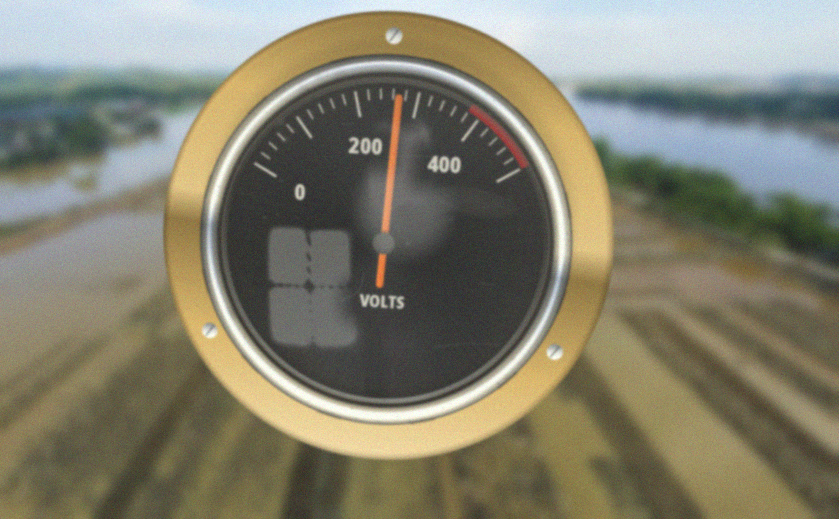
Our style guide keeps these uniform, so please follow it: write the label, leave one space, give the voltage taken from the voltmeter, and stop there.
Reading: 270 V
